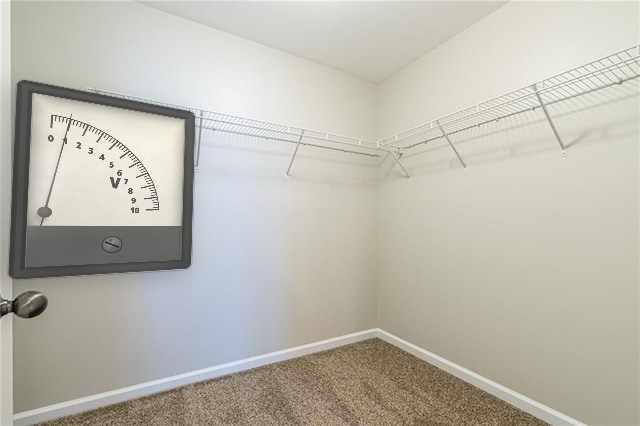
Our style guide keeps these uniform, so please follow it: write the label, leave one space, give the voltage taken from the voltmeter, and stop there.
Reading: 1 V
